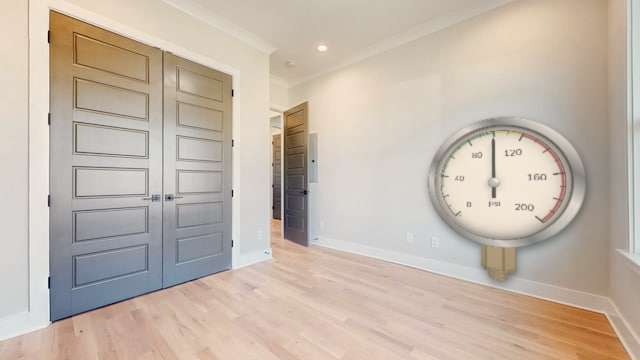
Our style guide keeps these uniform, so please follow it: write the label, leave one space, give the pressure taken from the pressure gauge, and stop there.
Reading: 100 psi
